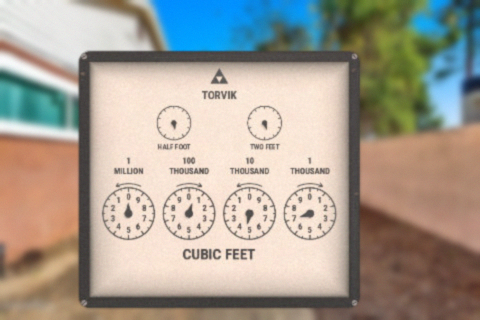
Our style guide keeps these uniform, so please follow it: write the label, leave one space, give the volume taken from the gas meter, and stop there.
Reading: 4700 ft³
